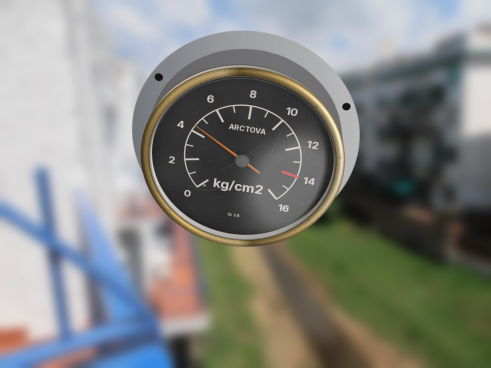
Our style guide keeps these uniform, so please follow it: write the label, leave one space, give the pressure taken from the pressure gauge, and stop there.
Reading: 4.5 kg/cm²
